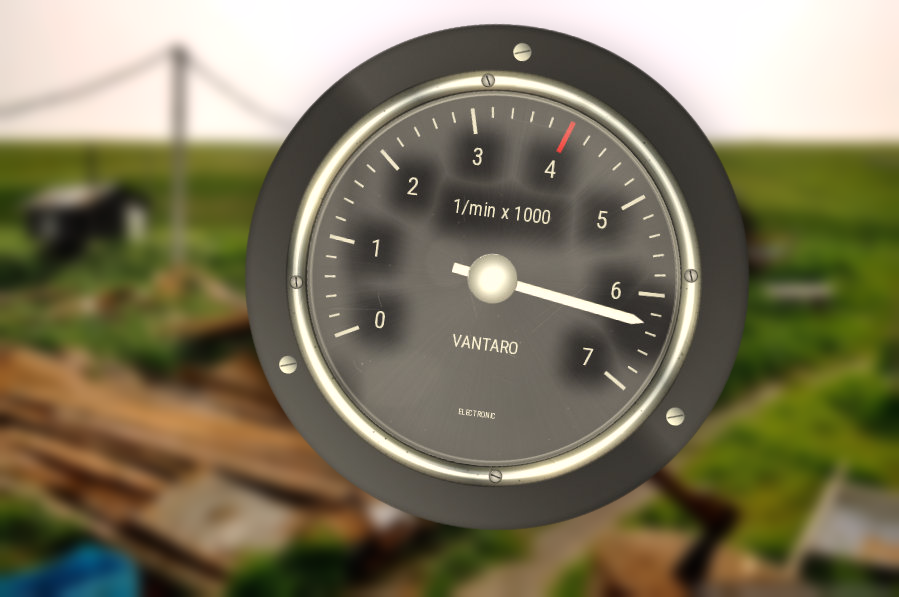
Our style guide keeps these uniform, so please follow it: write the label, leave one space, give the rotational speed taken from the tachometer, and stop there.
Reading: 6300 rpm
